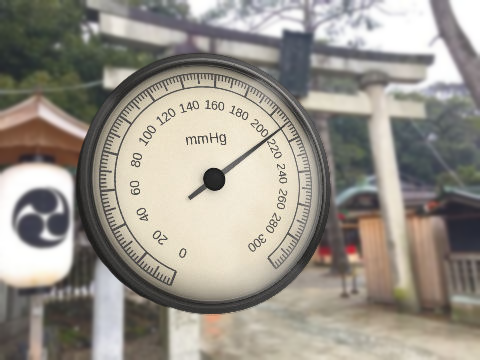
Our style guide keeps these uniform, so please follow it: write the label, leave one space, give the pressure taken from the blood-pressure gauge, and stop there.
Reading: 210 mmHg
